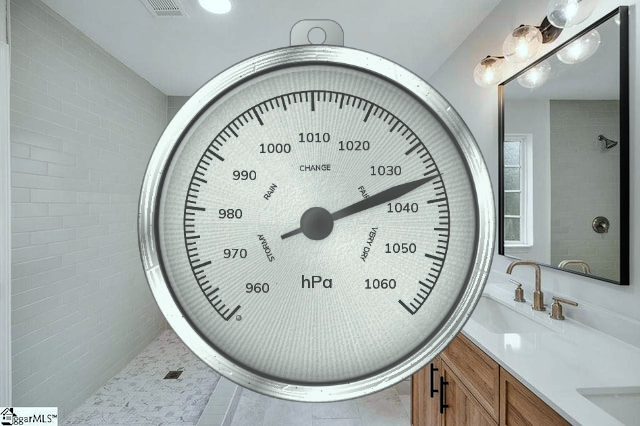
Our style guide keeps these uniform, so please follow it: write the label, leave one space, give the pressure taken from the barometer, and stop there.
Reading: 1036 hPa
